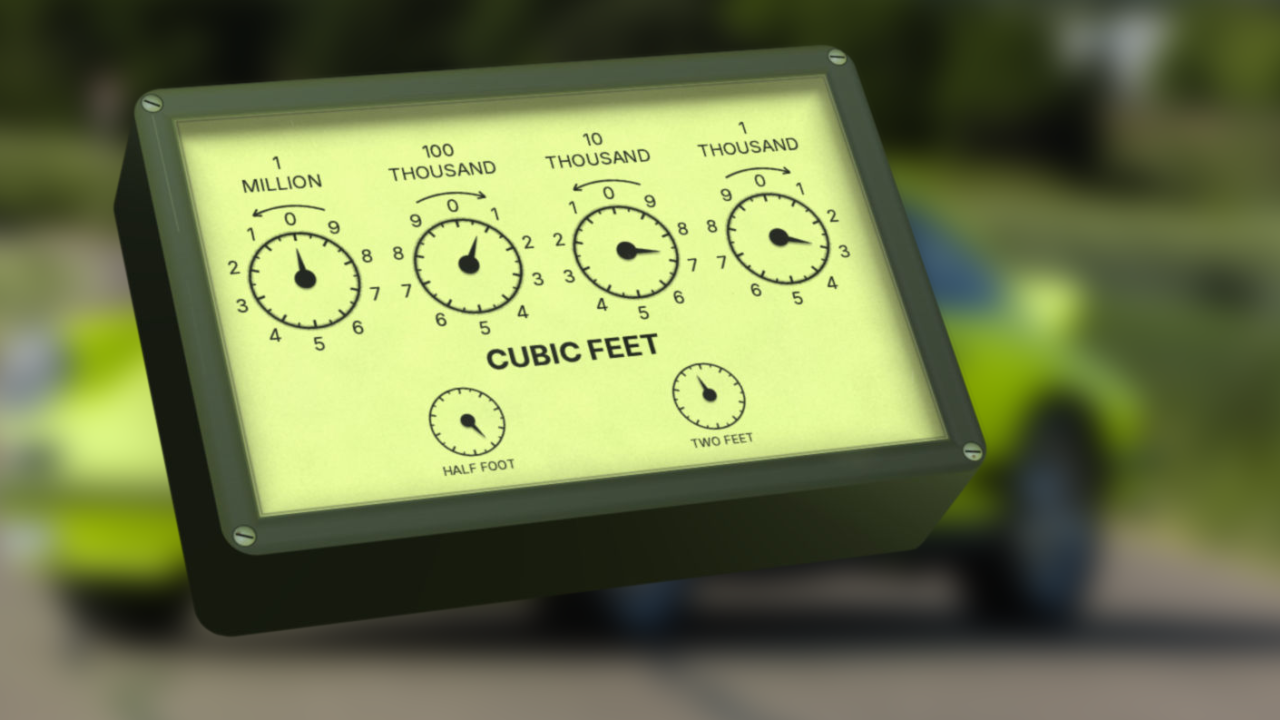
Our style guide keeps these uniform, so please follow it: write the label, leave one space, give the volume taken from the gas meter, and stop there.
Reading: 7300 ft³
